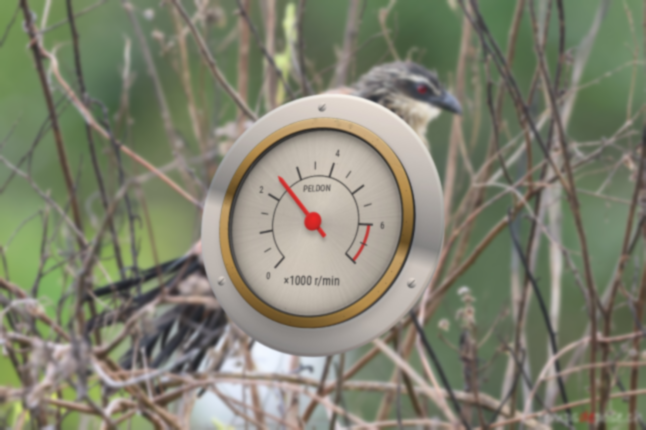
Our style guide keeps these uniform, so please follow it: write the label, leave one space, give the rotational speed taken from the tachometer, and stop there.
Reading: 2500 rpm
